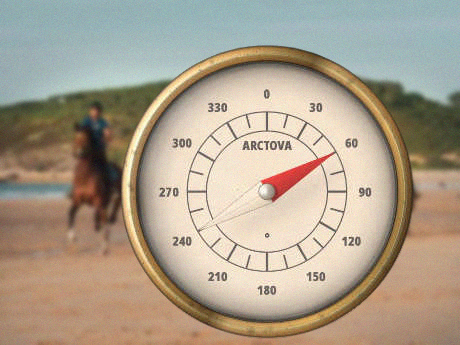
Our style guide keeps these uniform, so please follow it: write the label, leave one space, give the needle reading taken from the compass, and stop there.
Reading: 60 °
